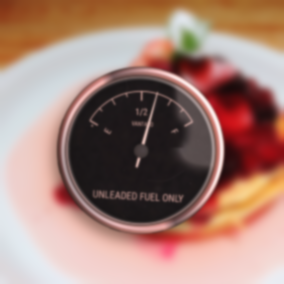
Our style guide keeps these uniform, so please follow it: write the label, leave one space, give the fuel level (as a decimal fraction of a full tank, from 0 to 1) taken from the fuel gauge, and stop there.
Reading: 0.625
